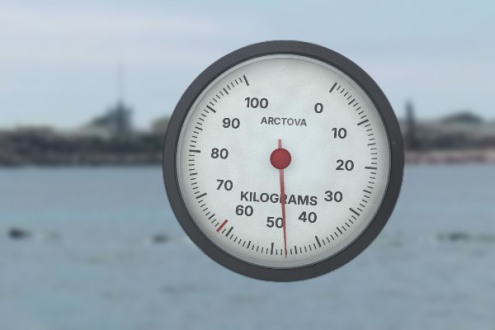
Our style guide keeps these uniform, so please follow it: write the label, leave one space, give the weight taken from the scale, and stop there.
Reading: 47 kg
